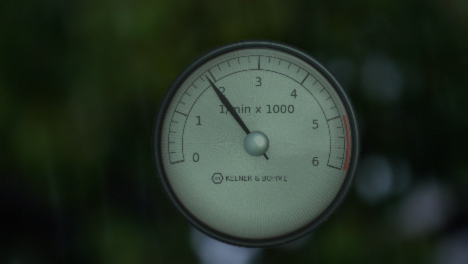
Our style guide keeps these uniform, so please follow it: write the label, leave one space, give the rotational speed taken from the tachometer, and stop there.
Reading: 1900 rpm
